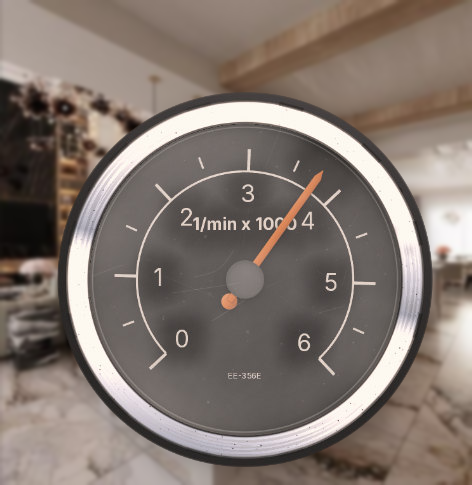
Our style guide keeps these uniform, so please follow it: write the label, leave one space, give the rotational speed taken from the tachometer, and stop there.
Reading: 3750 rpm
